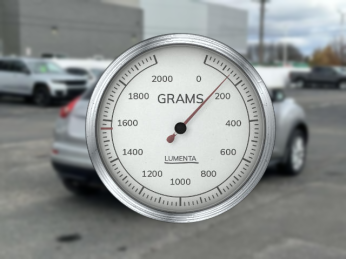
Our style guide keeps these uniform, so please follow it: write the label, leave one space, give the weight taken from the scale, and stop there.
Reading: 140 g
